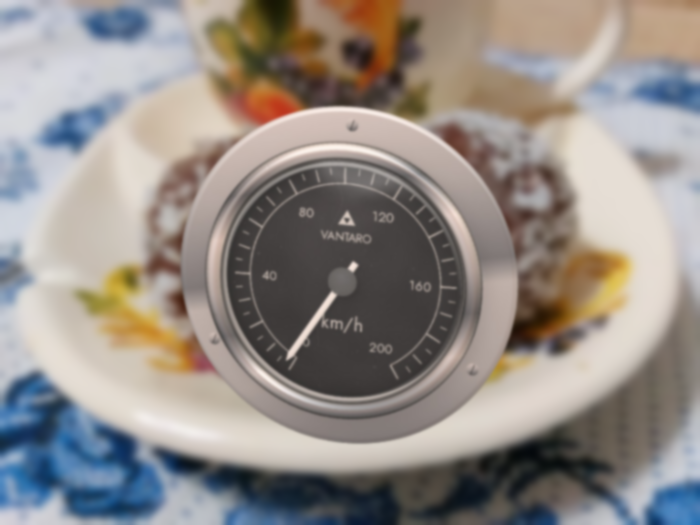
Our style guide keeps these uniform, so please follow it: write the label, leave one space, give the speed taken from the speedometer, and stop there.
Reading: 2.5 km/h
